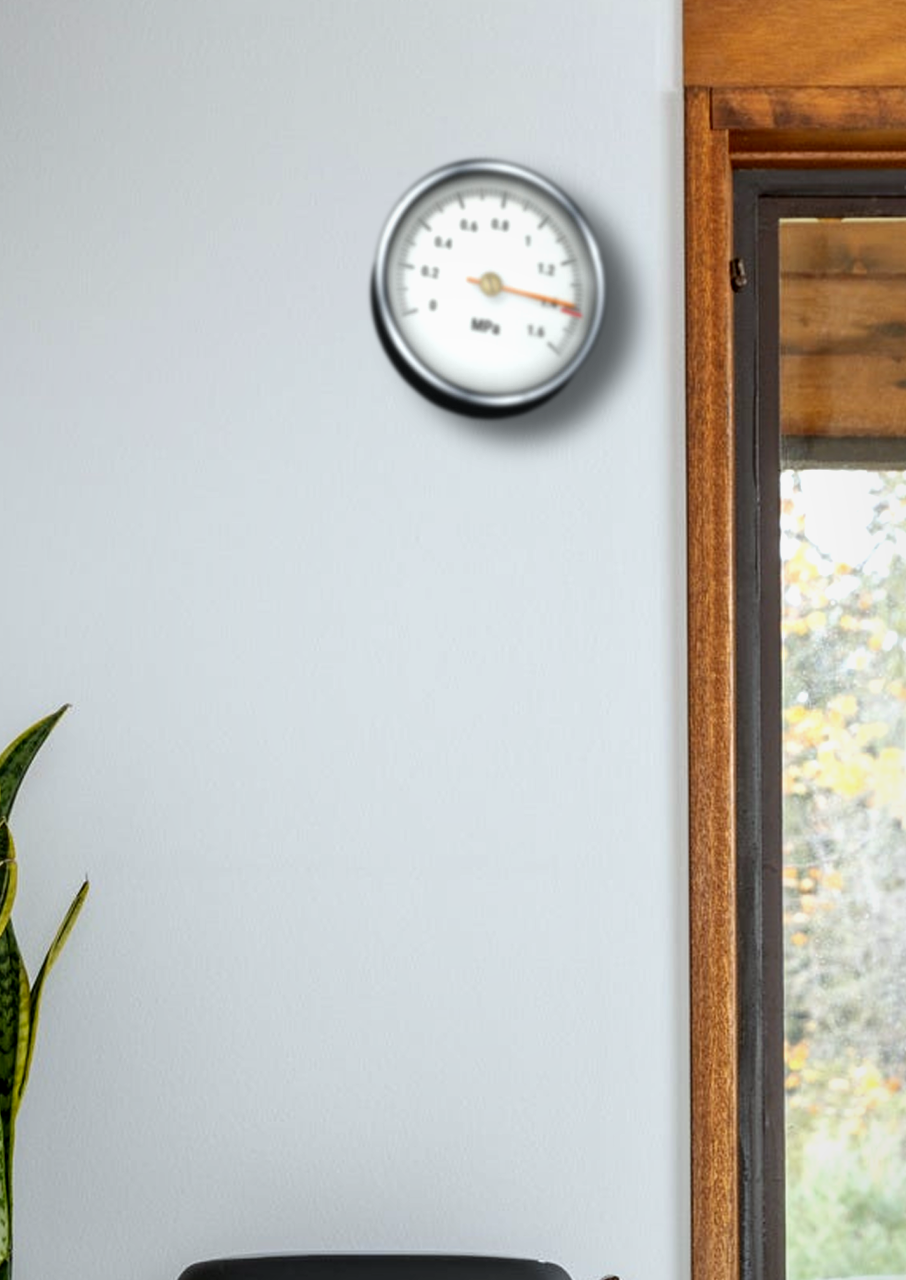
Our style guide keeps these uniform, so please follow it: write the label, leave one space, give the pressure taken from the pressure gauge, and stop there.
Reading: 1.4 MPa
